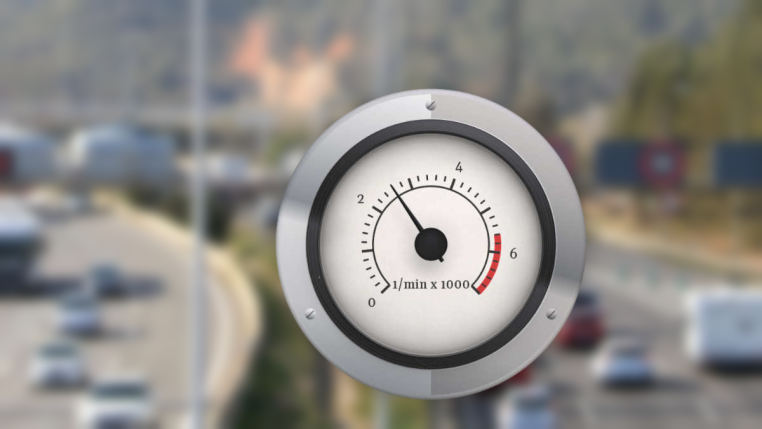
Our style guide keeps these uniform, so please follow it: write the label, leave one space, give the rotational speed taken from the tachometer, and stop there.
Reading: 2600 rpm
